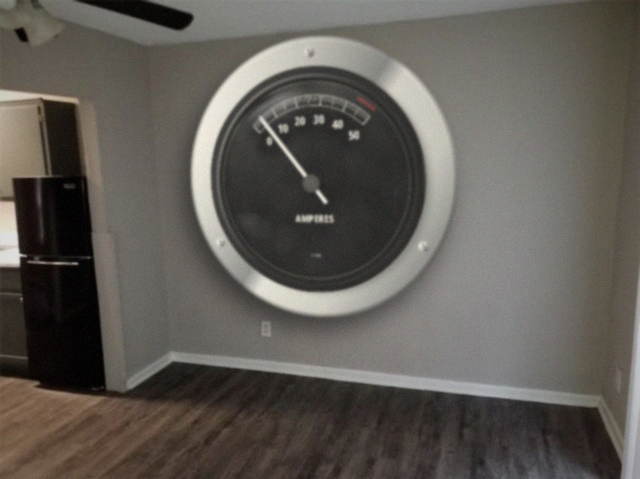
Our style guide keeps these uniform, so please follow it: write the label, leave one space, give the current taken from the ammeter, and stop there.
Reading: 5 A
